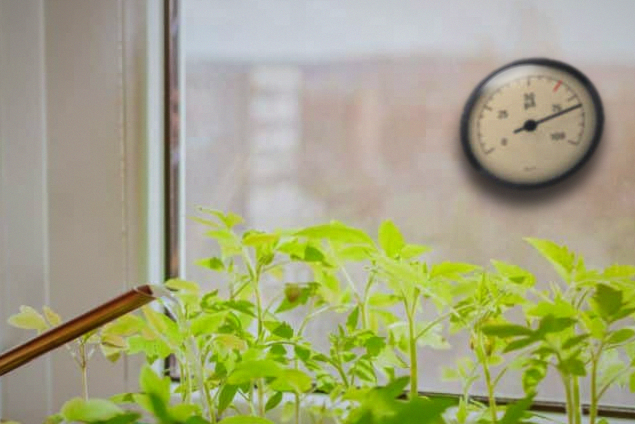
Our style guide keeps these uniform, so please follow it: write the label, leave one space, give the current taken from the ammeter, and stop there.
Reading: 80 µA
